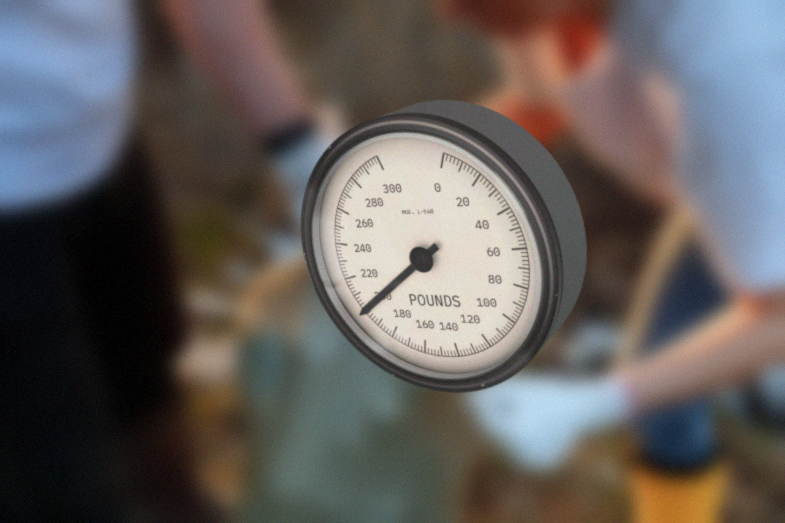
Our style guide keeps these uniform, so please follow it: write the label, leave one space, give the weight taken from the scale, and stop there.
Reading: 200 lb
